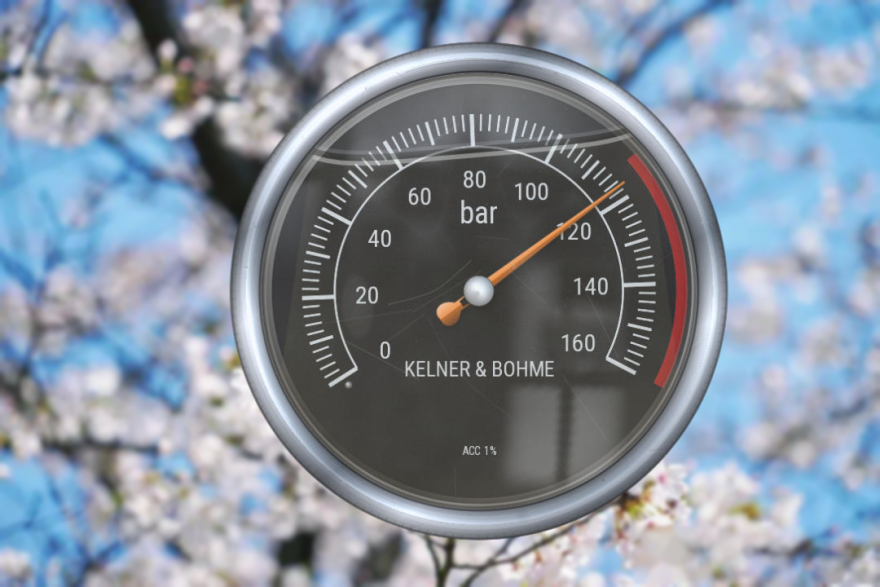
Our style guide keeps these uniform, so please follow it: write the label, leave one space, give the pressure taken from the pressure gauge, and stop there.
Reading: 117 bar
